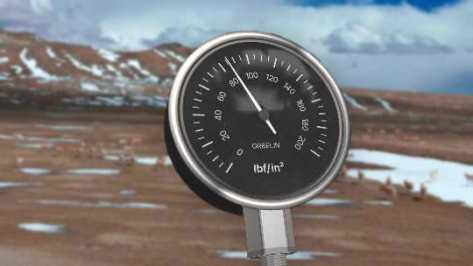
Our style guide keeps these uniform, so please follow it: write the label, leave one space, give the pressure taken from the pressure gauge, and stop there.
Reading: 85 psi
